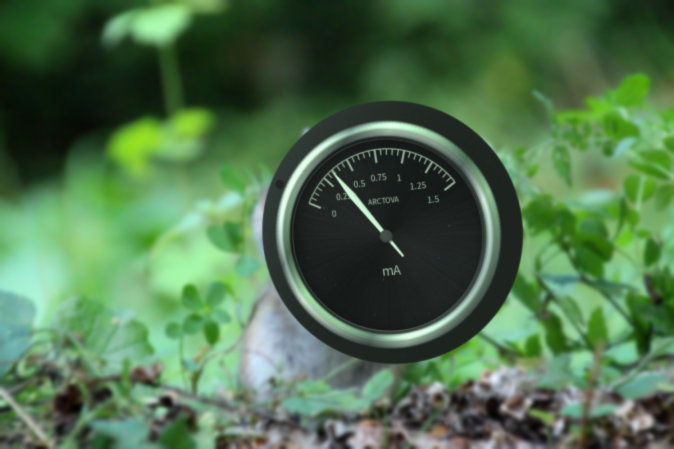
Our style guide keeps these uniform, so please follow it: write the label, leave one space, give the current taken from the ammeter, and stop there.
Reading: 0.35 mA
